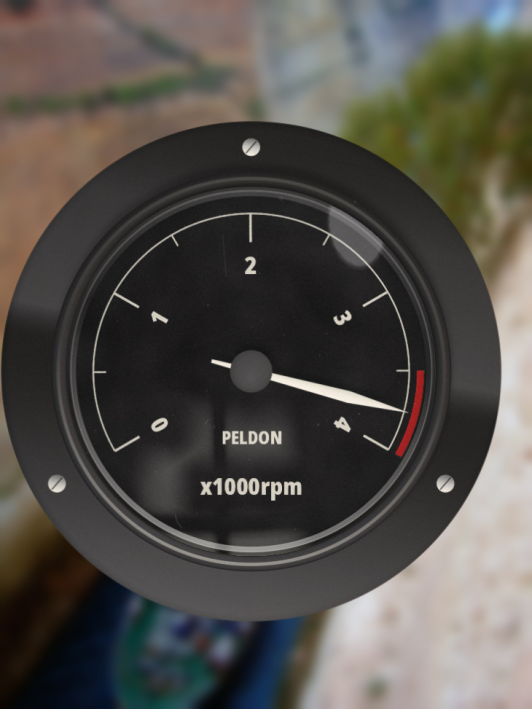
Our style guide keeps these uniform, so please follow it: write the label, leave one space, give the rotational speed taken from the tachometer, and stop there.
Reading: 3750 rpm
